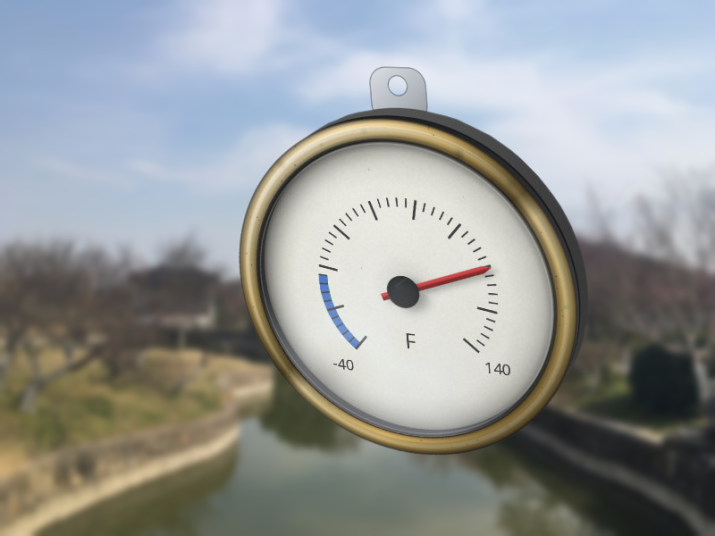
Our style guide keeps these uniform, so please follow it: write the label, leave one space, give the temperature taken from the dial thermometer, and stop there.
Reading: 100 °F
